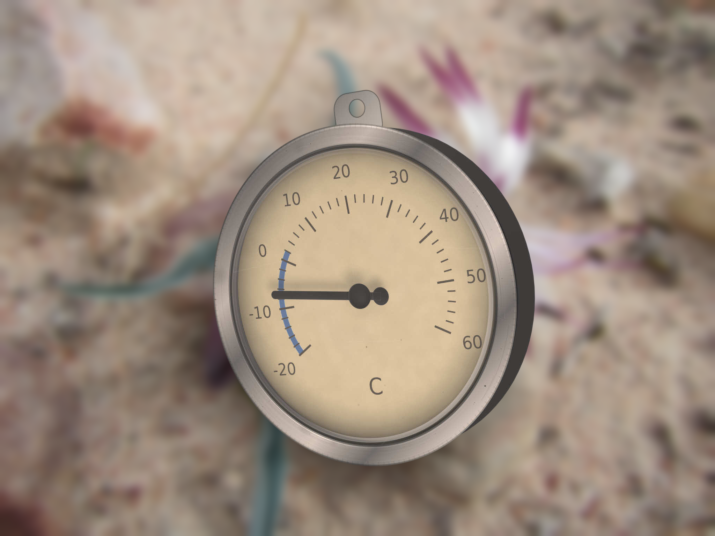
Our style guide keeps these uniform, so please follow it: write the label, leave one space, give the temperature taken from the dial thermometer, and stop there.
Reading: -7 °C
